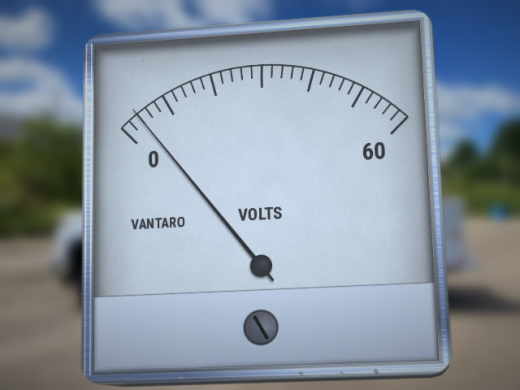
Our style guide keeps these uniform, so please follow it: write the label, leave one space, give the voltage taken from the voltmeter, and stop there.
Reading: 4 V
